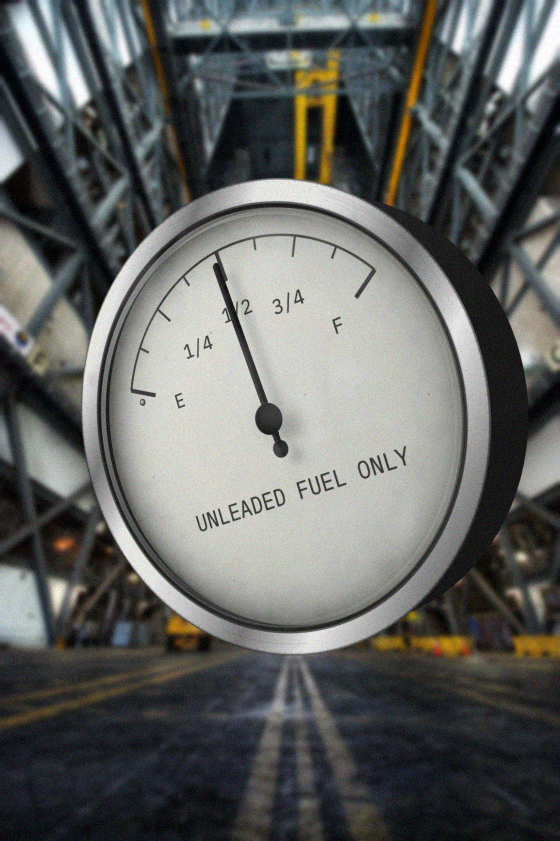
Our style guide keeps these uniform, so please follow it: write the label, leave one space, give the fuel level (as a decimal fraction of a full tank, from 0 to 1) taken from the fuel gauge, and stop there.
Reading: 0.5
